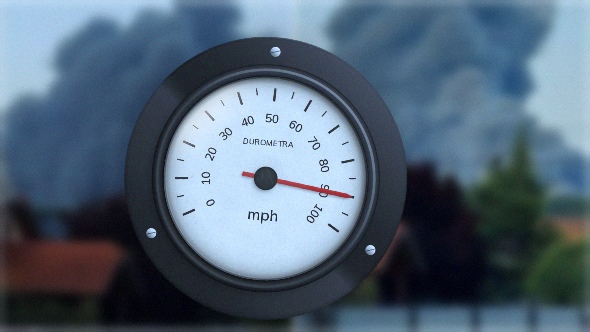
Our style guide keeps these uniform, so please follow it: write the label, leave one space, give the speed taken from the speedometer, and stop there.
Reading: 90 mph
